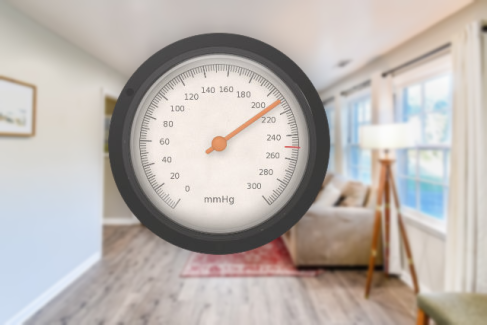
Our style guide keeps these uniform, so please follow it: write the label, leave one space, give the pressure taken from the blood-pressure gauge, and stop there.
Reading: 210 mmHg
